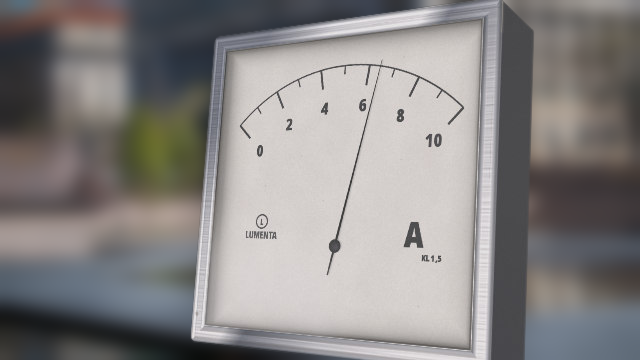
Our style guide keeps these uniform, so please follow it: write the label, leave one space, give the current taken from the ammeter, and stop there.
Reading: 6.5 A
